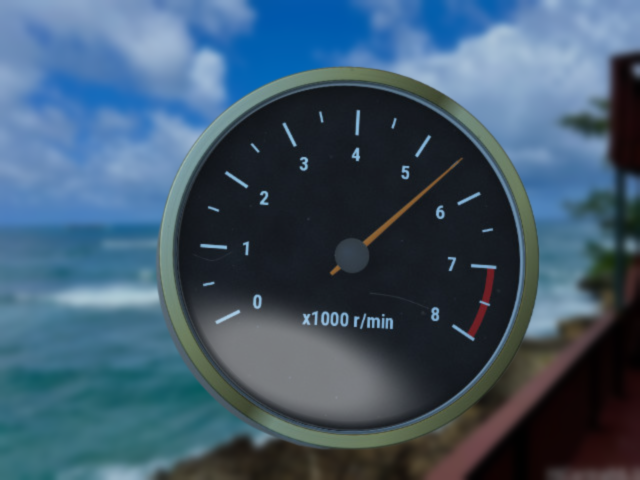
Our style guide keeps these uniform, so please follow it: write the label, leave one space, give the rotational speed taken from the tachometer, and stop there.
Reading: 5500 rpm
